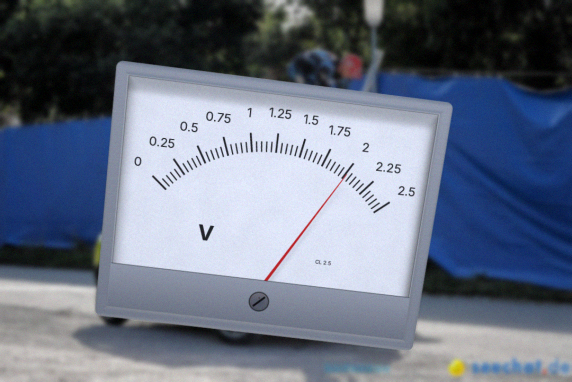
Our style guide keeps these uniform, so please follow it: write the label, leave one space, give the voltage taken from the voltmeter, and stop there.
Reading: 2 V
